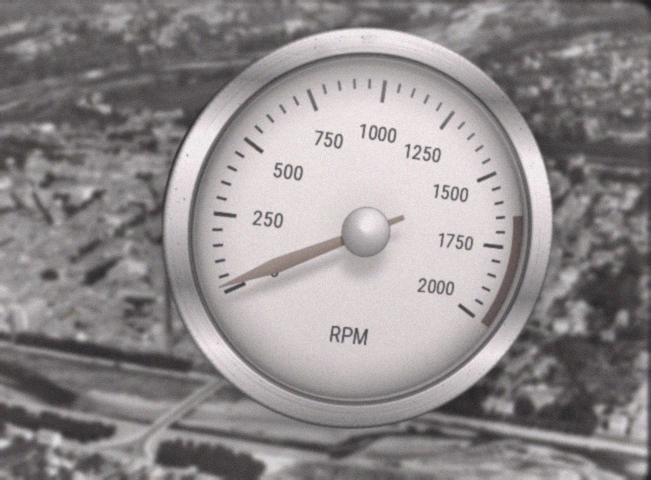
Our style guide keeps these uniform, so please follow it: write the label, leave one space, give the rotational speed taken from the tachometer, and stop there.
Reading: 25 rpm
